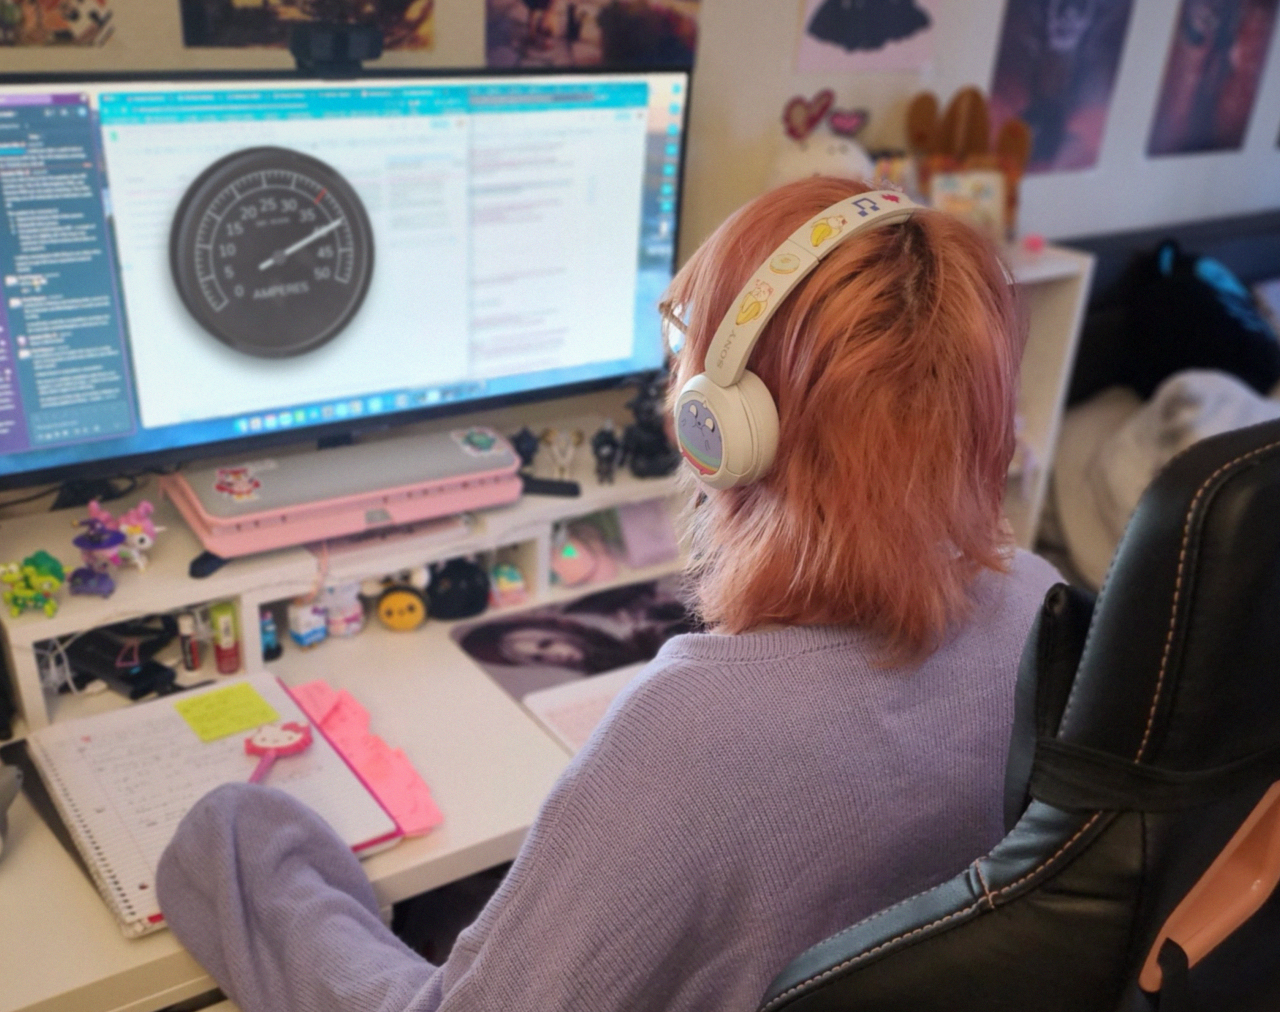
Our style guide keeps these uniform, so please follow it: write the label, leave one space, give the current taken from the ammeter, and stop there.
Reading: 40 A
